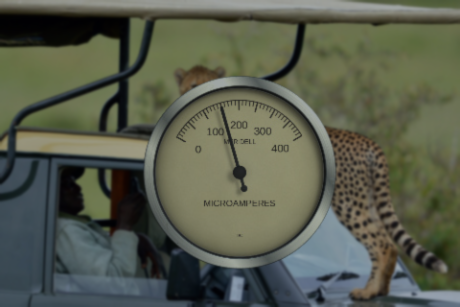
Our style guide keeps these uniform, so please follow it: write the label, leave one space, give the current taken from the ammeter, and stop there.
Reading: 150 µA
